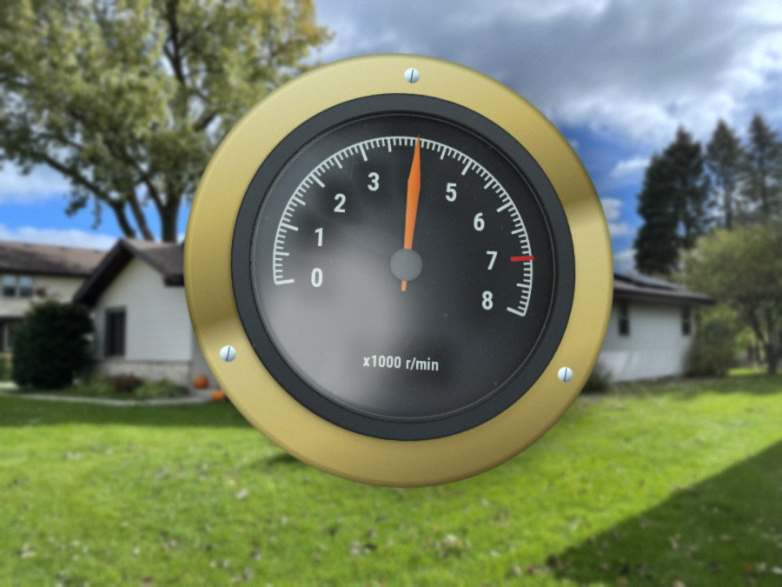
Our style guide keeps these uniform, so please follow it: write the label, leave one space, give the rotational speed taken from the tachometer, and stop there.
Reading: 4000 rpm
